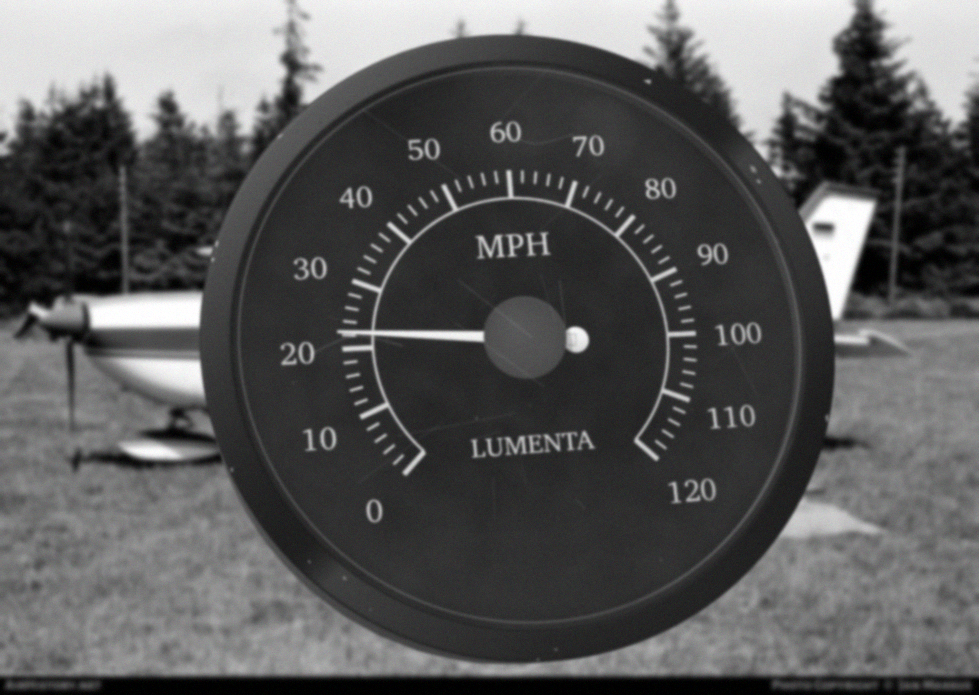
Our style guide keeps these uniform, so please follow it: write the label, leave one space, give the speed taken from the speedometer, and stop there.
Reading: 22 mph
